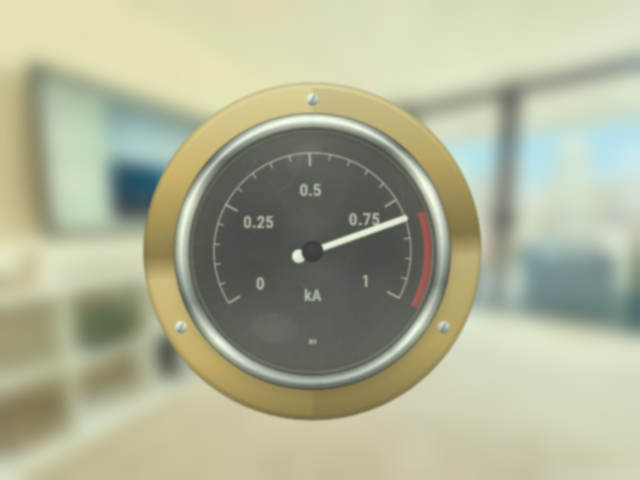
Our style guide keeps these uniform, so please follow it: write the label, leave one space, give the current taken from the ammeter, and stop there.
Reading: 0.8 kA
